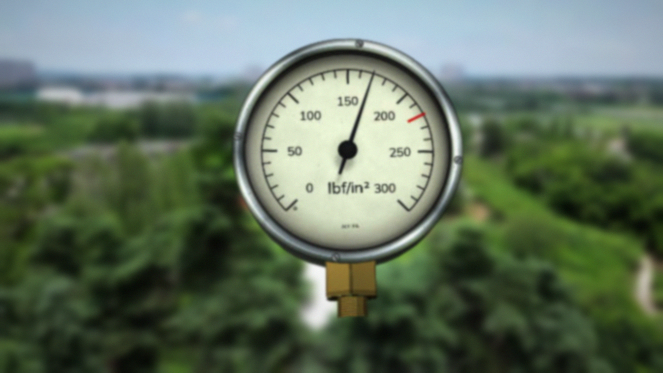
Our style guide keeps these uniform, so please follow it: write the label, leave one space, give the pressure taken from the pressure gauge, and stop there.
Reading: 170 psi
